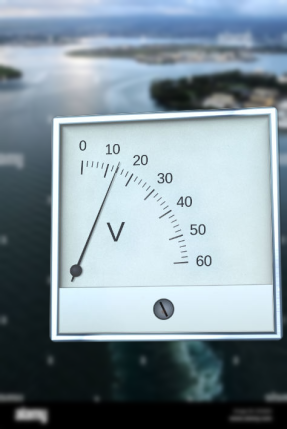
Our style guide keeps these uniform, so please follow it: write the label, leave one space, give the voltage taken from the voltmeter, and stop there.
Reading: 14 V
